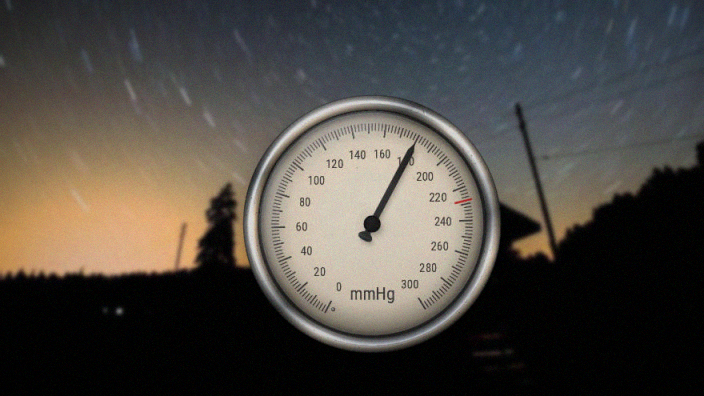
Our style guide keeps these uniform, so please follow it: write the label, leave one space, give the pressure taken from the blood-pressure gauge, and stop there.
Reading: 180 mmHg
